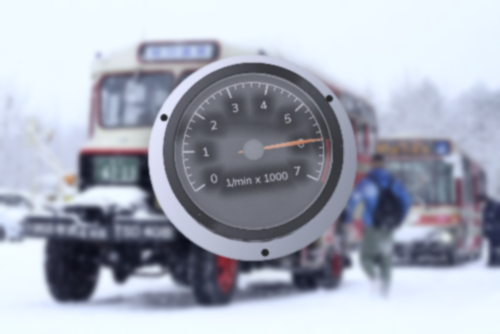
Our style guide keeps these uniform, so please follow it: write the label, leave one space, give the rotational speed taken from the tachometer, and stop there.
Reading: 6000 rpm
